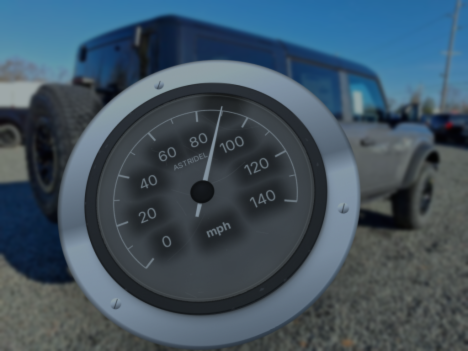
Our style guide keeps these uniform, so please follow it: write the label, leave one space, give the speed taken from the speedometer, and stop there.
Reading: 90 mph
